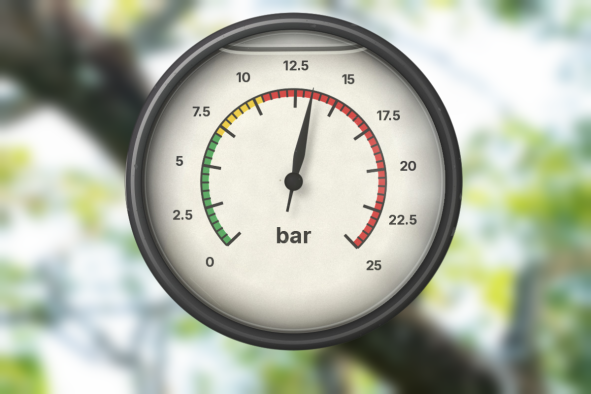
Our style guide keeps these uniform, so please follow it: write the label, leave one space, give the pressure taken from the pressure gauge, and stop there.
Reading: 13.5 bar
